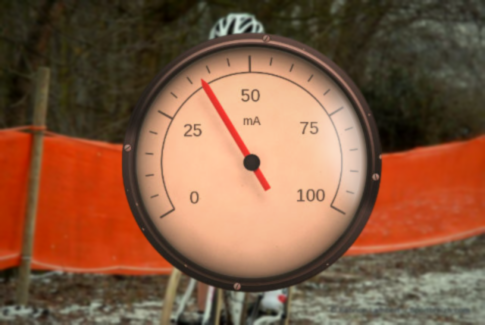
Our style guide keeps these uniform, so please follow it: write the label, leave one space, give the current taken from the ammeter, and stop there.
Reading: 37.5 mA
